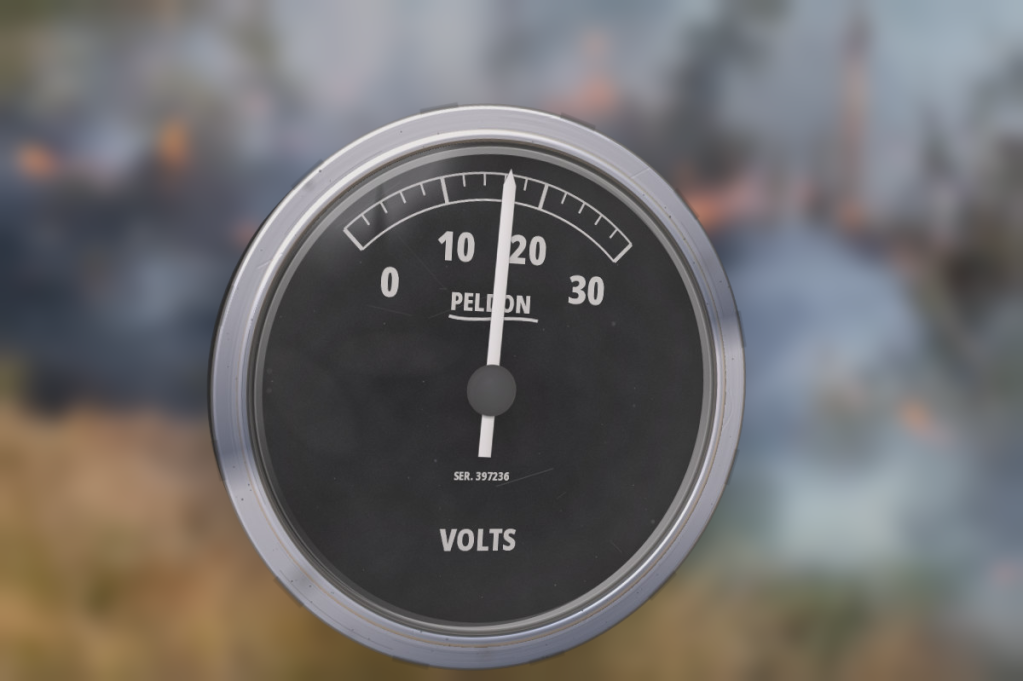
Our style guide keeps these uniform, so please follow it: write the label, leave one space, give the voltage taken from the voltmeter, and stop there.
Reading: 16 V
